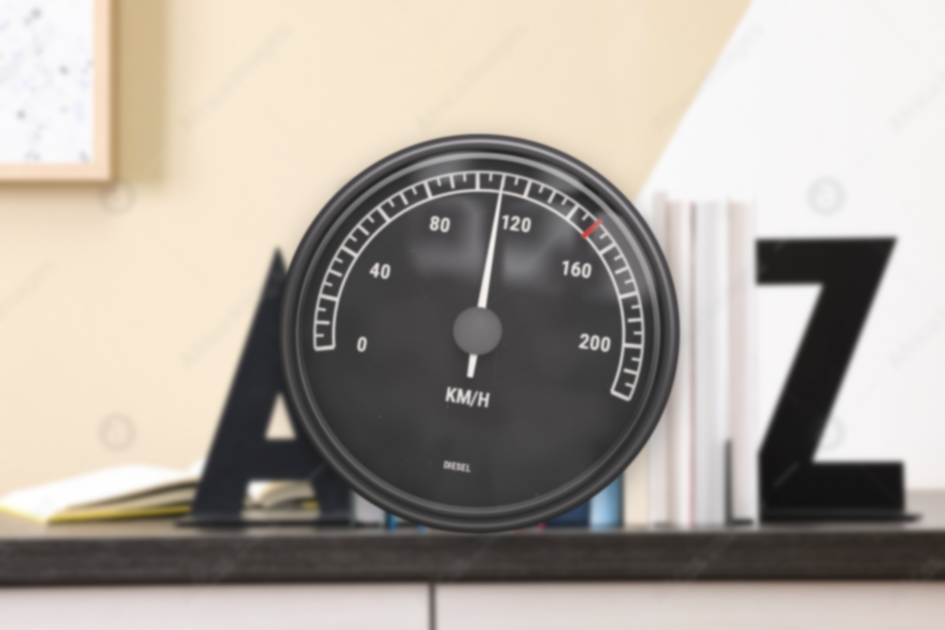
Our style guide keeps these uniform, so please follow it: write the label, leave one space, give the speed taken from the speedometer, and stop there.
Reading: 110 km/h
